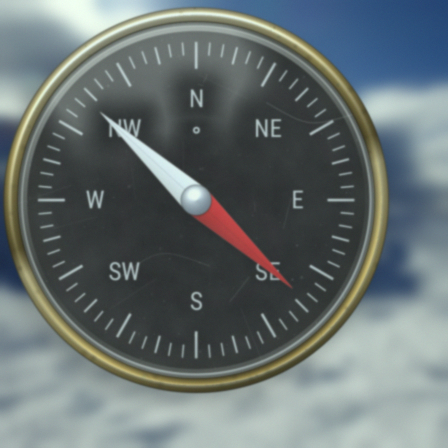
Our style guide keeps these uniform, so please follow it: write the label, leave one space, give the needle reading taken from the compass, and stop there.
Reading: 132.5 °
